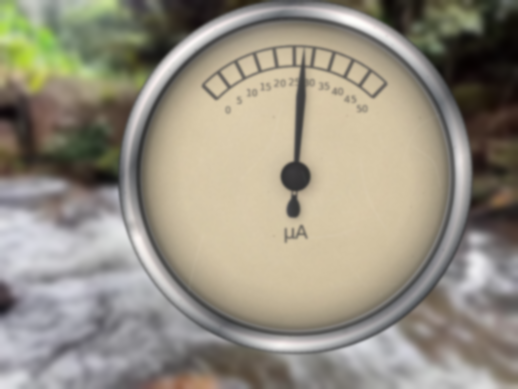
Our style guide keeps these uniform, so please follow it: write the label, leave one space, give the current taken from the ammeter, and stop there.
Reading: 27.5 µA
